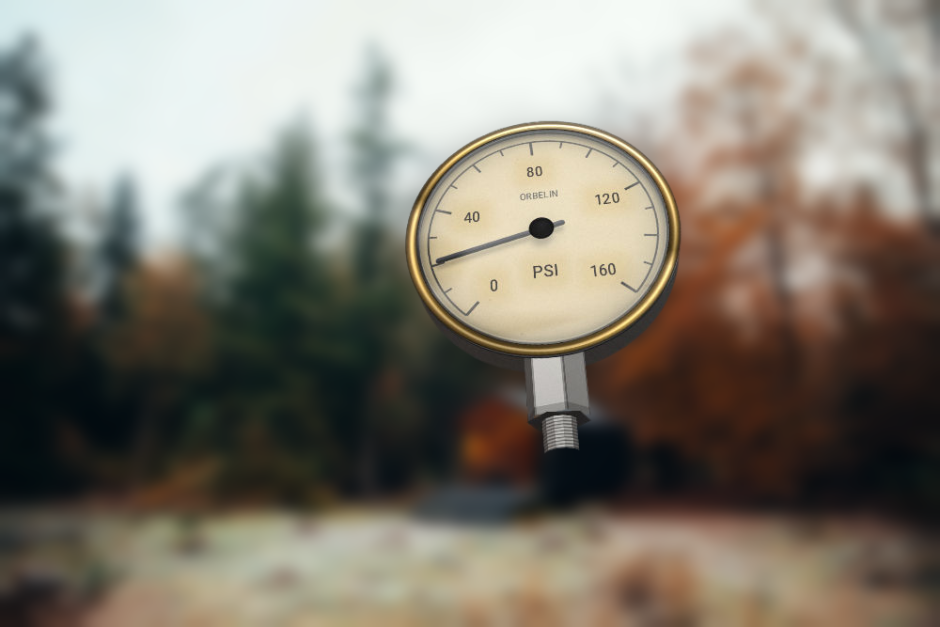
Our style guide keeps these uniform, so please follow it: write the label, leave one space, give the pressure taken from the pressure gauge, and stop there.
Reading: 20 psi
